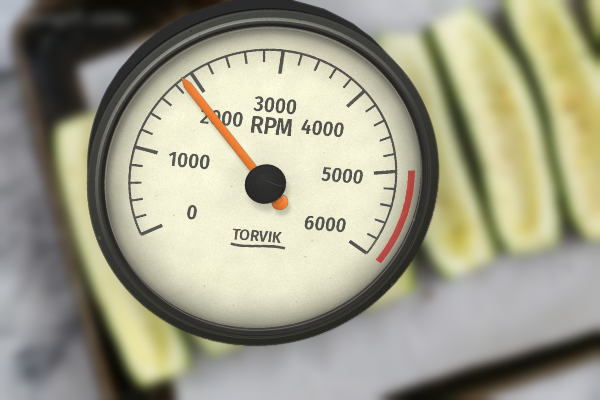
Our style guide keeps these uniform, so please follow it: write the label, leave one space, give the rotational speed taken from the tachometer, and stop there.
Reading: 1900 rpm
